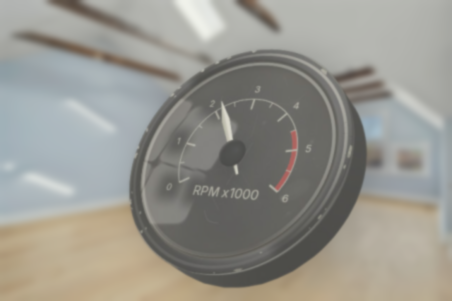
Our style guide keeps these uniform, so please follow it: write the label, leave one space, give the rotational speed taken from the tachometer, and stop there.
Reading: 2250 rpm
